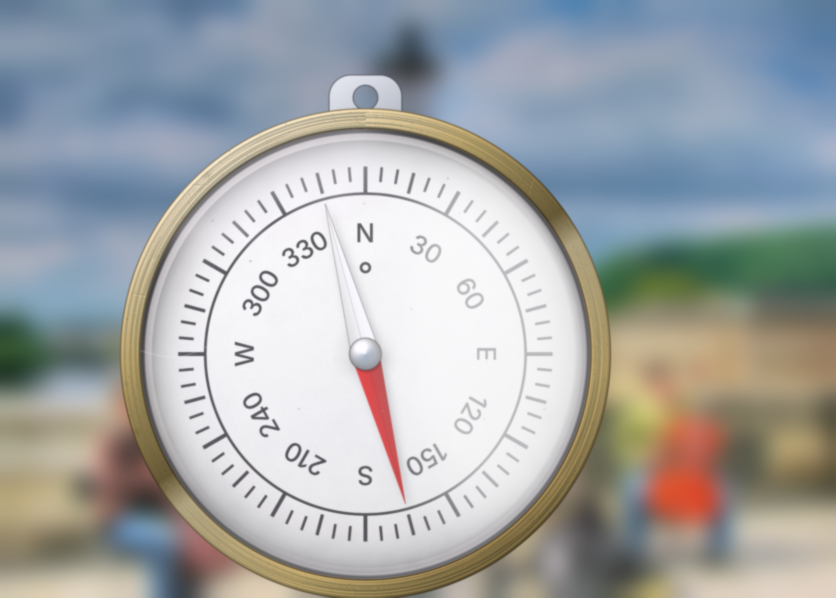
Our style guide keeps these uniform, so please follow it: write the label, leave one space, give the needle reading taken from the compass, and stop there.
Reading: 165 °
